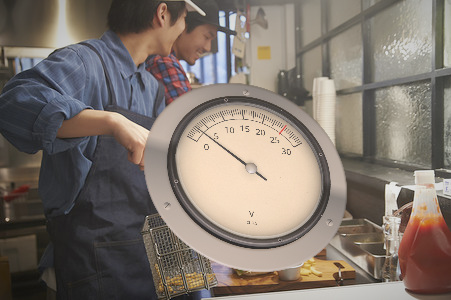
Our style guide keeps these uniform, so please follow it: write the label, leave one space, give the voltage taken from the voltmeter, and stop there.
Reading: 2.5 V
